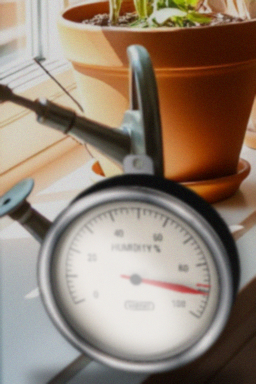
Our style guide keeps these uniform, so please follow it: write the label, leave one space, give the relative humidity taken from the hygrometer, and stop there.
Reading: 90 %
